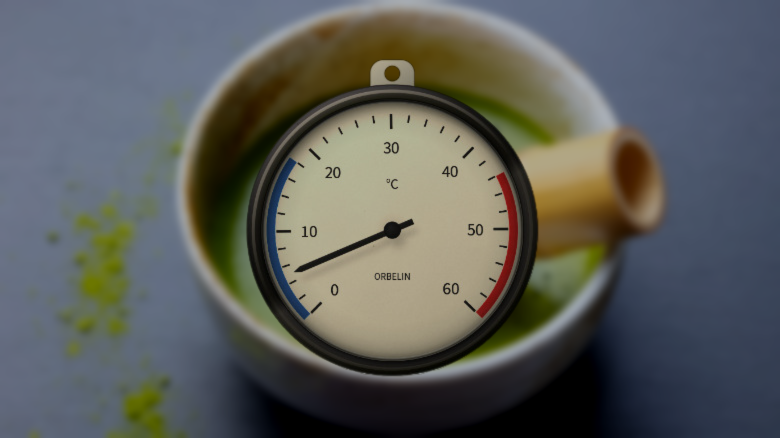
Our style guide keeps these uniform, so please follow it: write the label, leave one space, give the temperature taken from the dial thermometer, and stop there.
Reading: 5 °C
